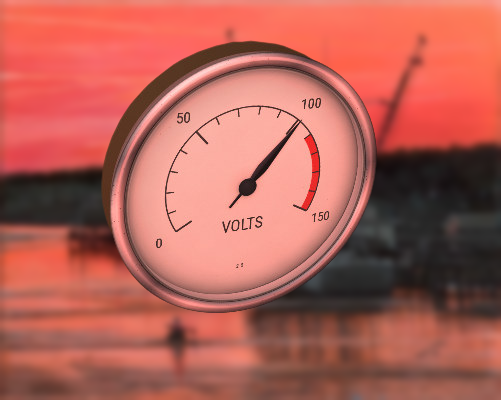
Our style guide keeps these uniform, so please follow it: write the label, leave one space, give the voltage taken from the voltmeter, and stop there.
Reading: 100 V
